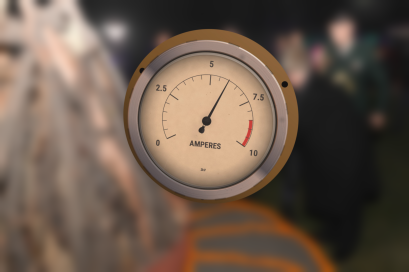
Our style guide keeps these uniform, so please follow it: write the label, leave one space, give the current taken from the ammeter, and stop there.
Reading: 6 A
